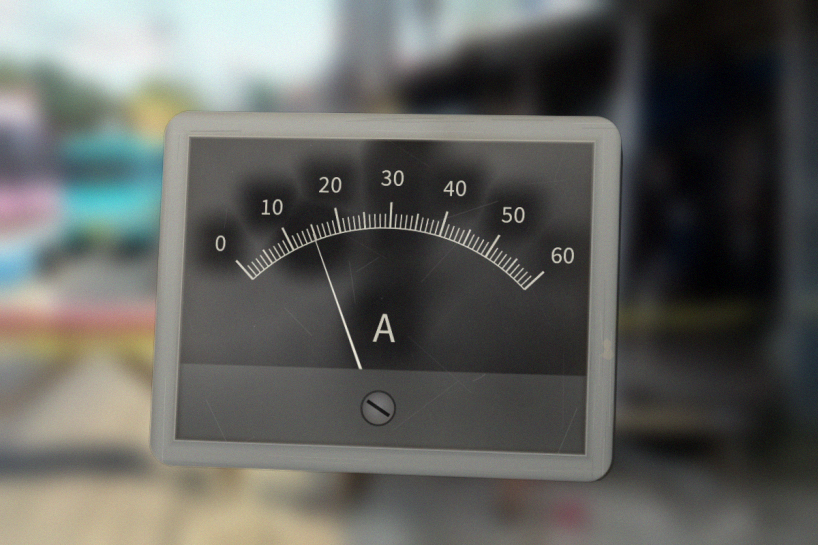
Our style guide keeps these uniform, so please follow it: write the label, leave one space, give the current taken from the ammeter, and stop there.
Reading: 15 A
